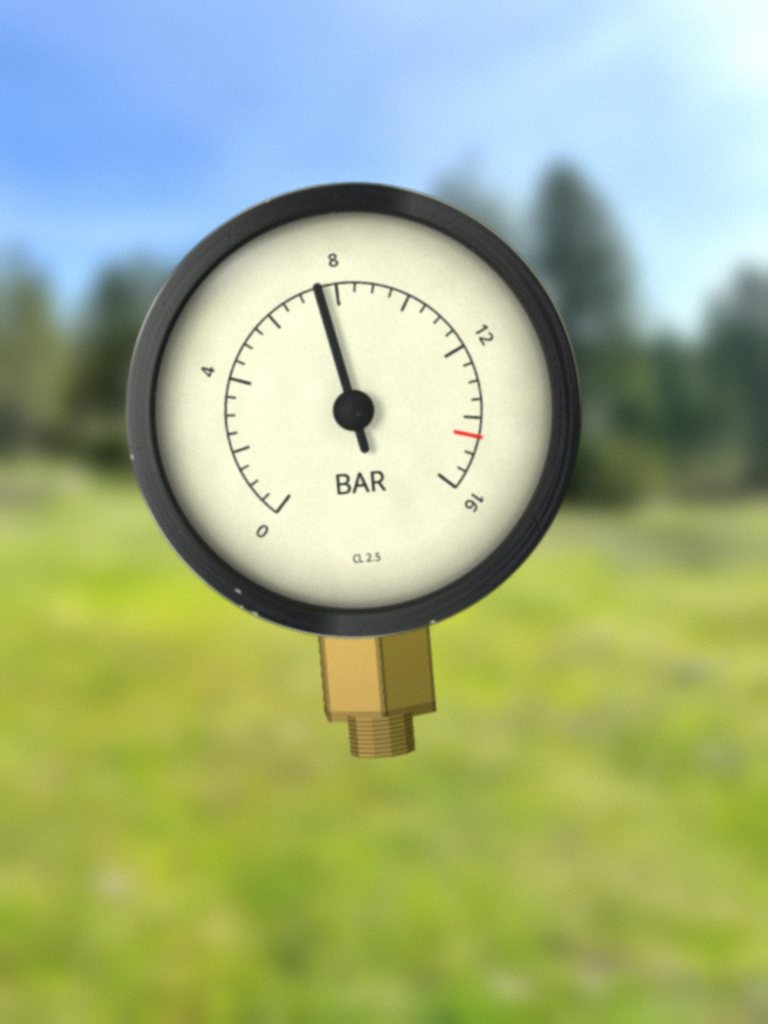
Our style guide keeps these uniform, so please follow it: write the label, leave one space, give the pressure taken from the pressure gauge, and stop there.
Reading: 7.5 bar
